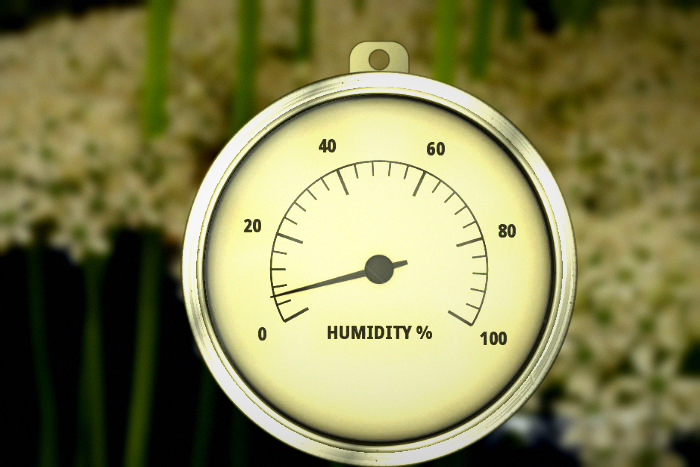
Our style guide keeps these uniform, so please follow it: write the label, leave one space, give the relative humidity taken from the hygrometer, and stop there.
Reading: 6 %
